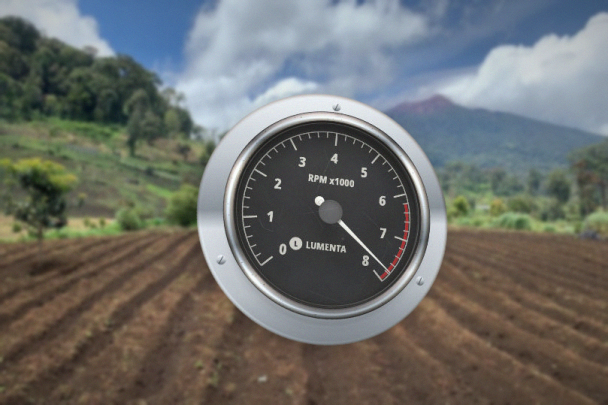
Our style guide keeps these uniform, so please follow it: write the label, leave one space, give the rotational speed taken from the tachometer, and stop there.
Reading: 7800 rpm
